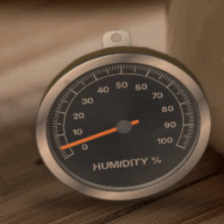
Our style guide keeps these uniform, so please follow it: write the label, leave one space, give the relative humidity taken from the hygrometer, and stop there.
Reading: 5 %
